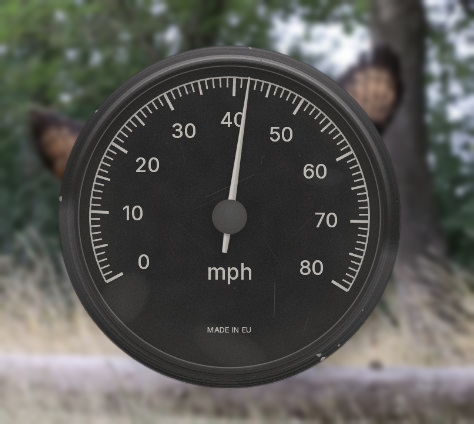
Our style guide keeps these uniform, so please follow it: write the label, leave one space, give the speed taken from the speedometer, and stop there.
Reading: 42 mph
